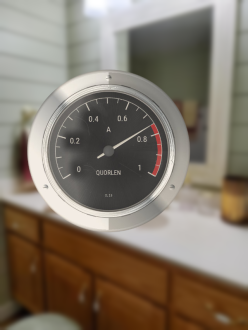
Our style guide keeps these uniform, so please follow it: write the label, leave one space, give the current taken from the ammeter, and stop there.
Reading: 0.75 A
